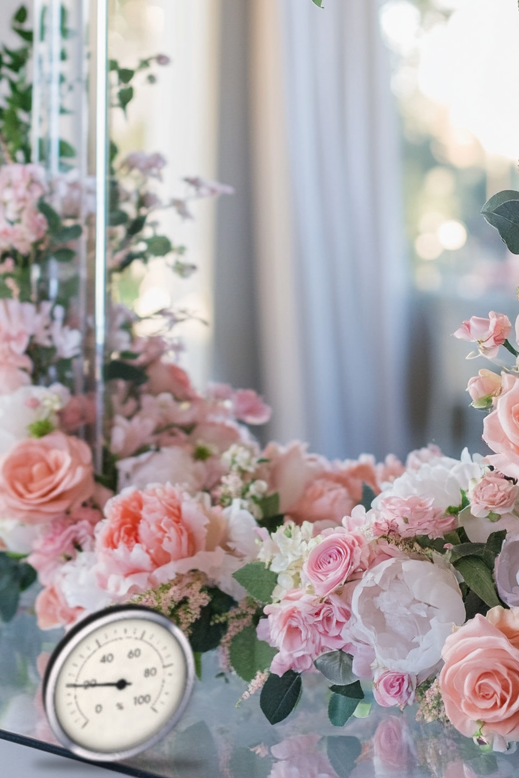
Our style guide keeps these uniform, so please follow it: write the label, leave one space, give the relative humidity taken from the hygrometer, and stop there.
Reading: 20 %
